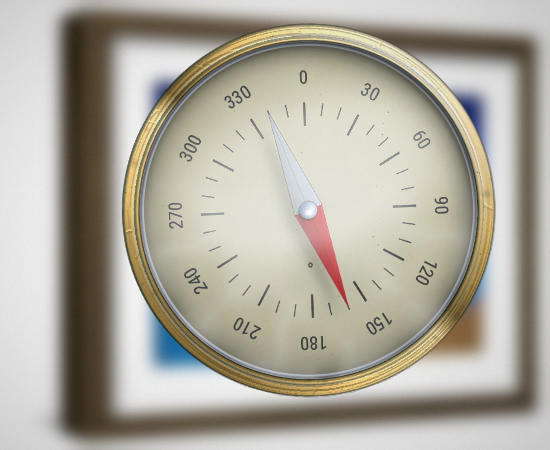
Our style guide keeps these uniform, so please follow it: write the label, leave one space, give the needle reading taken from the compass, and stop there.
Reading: 160 °
